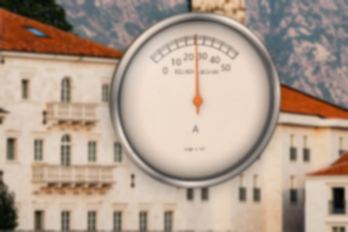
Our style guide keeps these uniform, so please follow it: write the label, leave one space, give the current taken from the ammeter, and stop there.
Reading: 25 A
